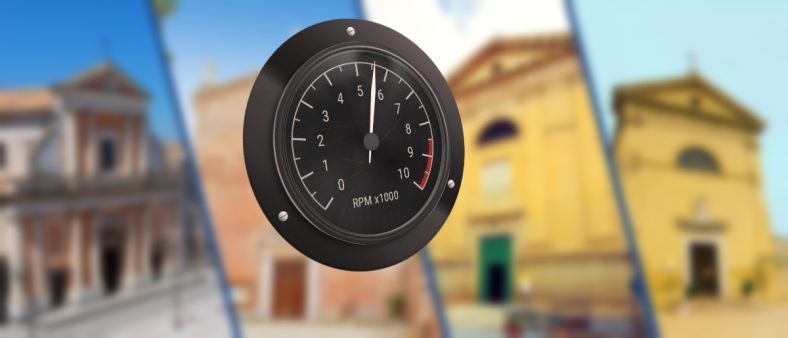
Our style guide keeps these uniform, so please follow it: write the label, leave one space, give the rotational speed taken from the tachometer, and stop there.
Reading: 5500 rpm
